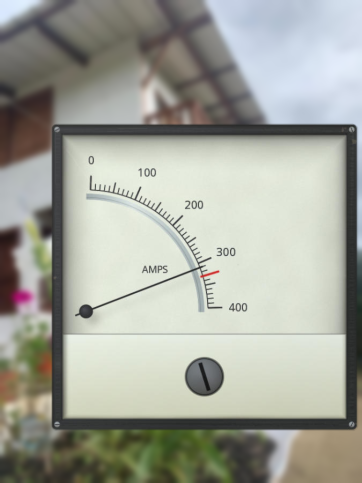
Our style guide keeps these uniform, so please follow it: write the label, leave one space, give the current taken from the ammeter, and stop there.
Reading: 310 A
